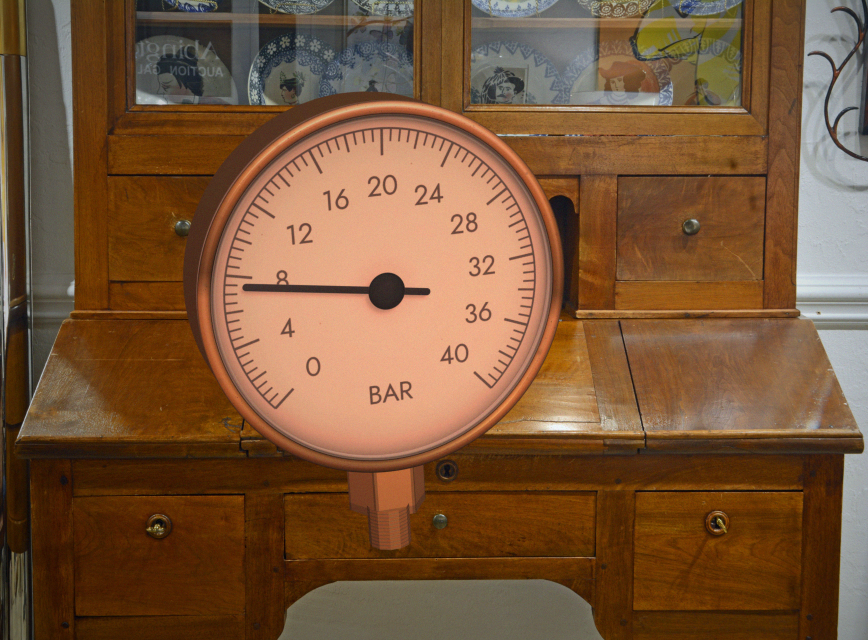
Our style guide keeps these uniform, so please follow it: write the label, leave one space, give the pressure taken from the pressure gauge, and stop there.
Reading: 7.5 bar
